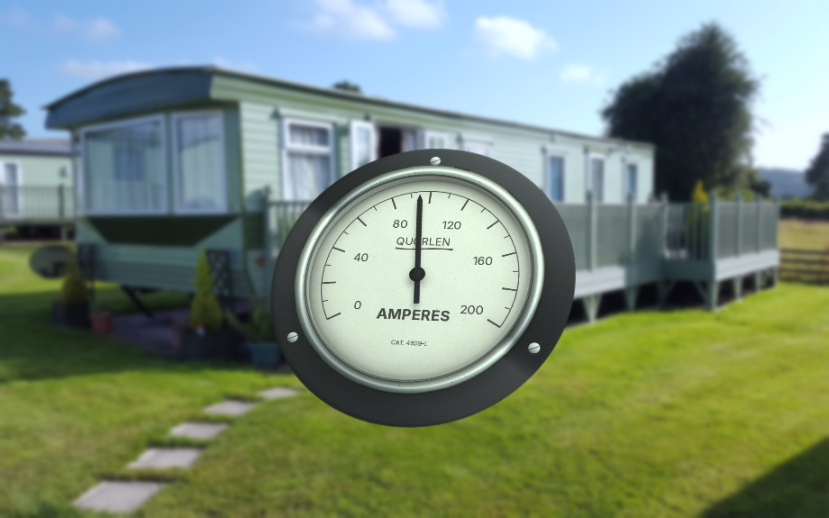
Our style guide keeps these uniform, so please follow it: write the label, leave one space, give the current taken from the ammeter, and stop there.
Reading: 95 A
